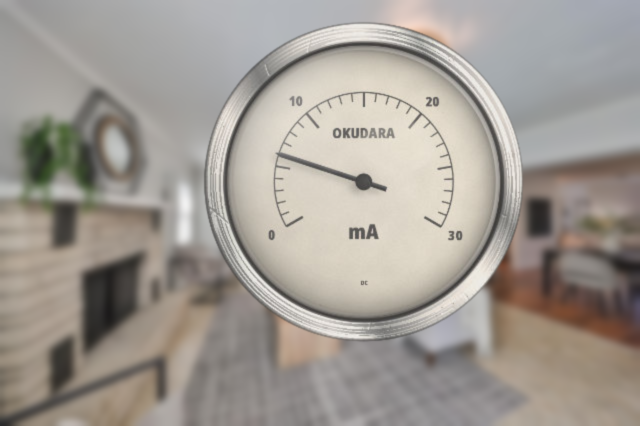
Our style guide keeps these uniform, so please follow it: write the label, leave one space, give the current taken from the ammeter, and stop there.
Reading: 6 mA
